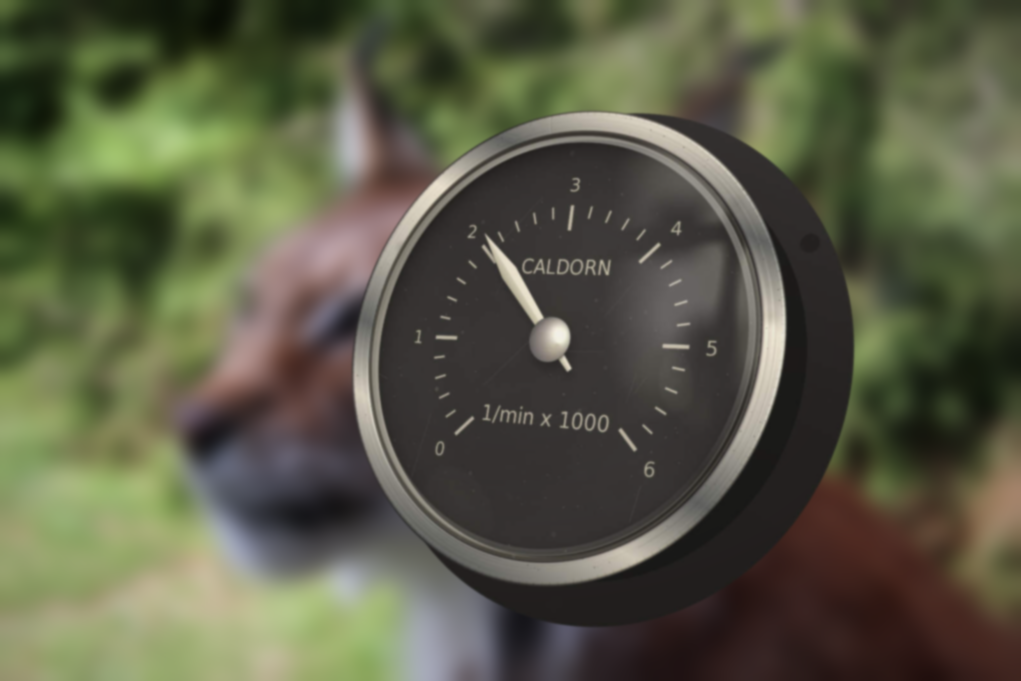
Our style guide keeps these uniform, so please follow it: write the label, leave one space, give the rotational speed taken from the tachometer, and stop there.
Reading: 2100 rpm
